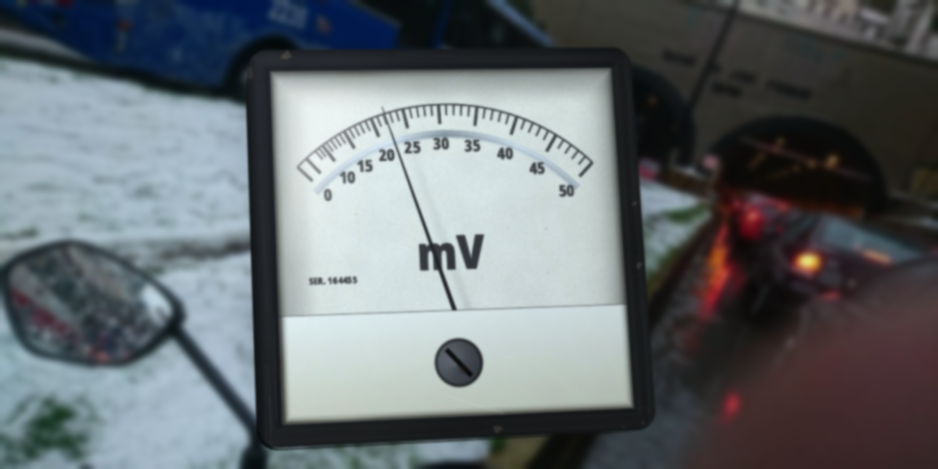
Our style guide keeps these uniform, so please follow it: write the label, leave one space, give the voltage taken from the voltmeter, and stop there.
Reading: 22 mV
